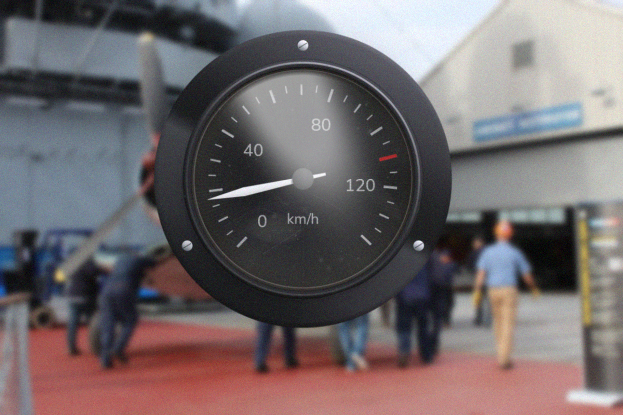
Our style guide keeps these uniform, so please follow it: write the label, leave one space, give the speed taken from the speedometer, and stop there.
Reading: 17.5 km/h
